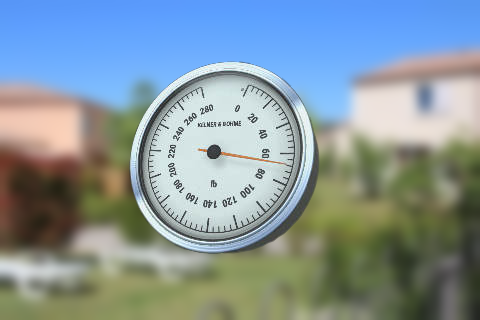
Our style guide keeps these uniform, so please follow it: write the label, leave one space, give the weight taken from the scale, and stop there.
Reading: 68 lb
